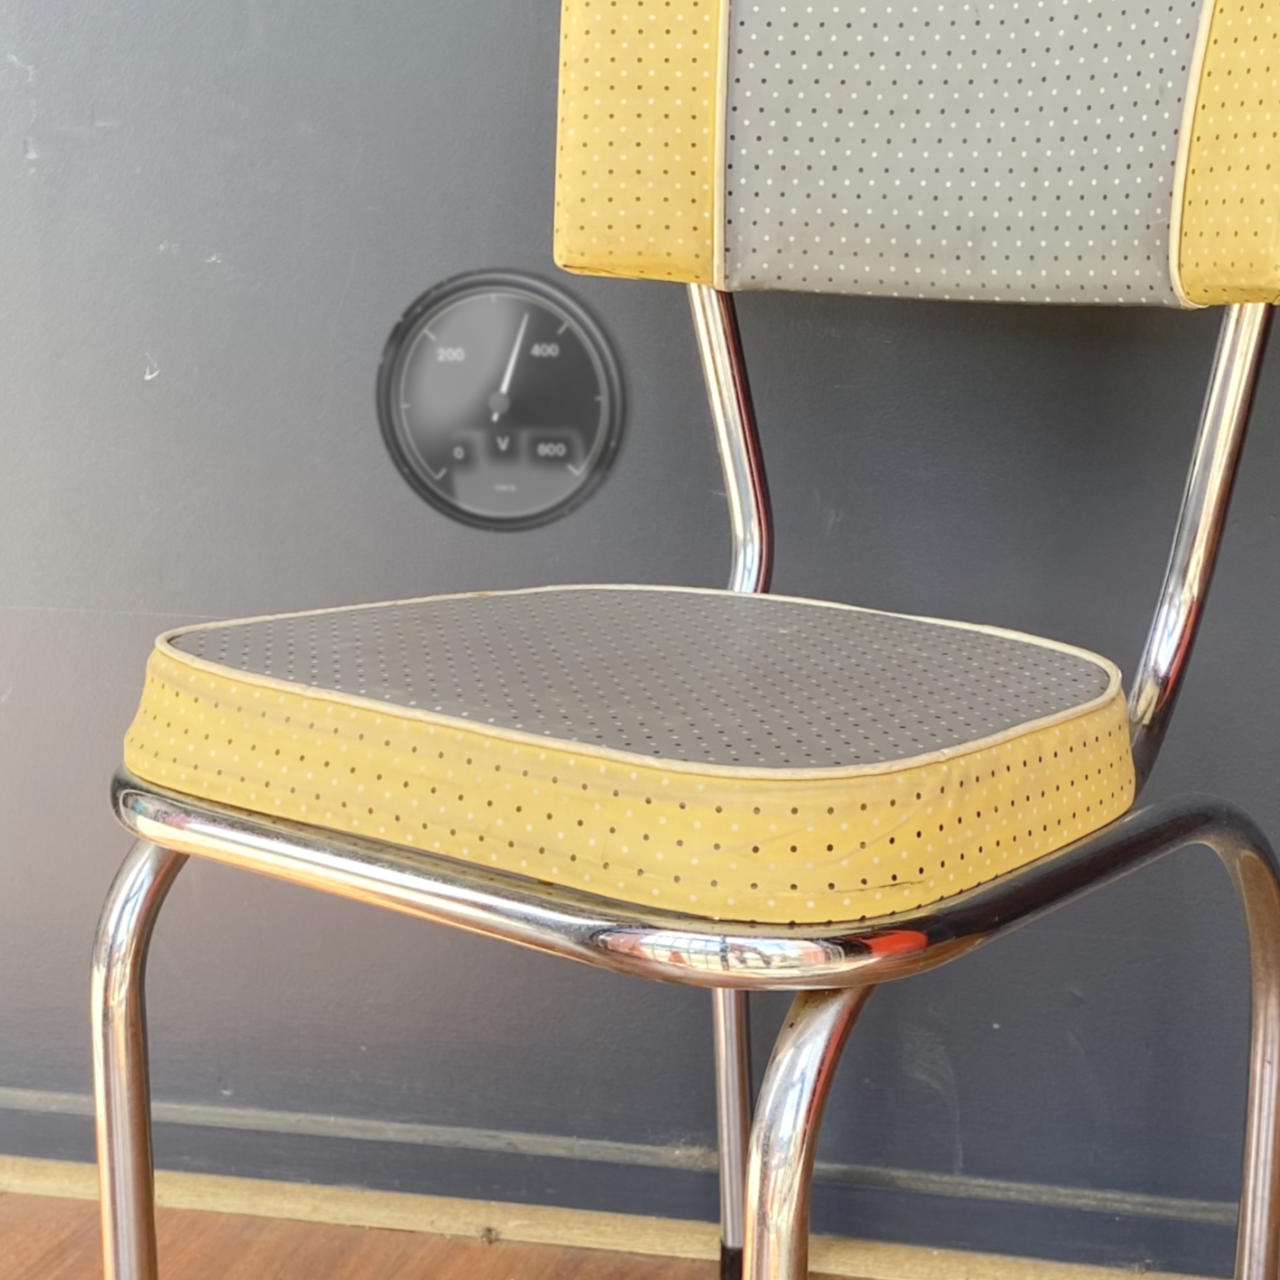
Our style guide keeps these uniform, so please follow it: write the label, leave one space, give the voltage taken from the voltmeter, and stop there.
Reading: 350 V
